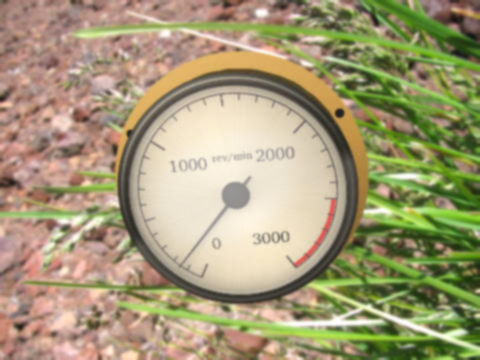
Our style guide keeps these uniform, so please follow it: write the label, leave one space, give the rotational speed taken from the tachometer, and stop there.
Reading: 150 rpm
